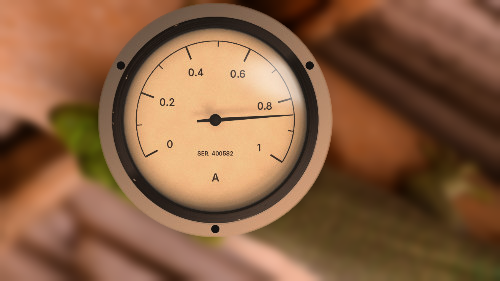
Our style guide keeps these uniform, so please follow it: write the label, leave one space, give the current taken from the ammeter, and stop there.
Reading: 0.85 A
